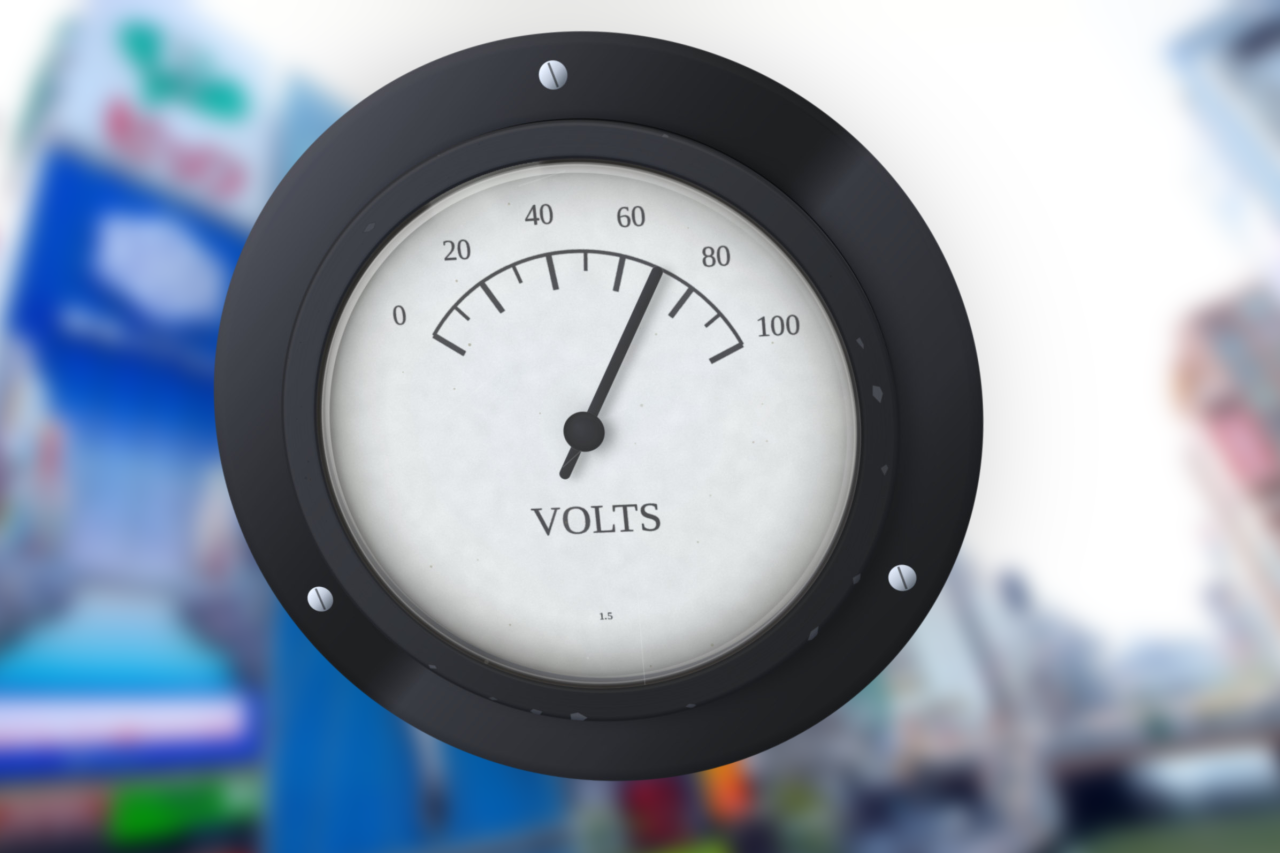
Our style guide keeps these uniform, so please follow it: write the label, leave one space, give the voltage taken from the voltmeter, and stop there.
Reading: 70 V
